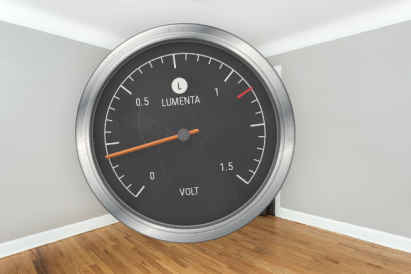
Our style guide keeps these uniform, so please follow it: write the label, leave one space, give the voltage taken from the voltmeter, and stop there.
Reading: 0.2 V
